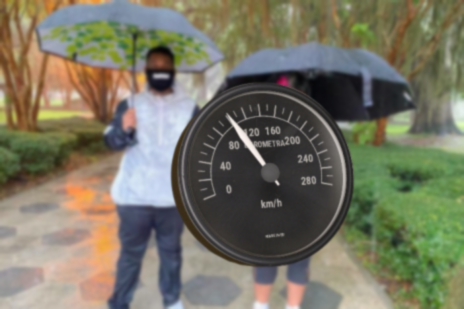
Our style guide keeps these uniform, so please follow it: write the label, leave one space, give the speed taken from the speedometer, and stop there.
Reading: 100 km/h
